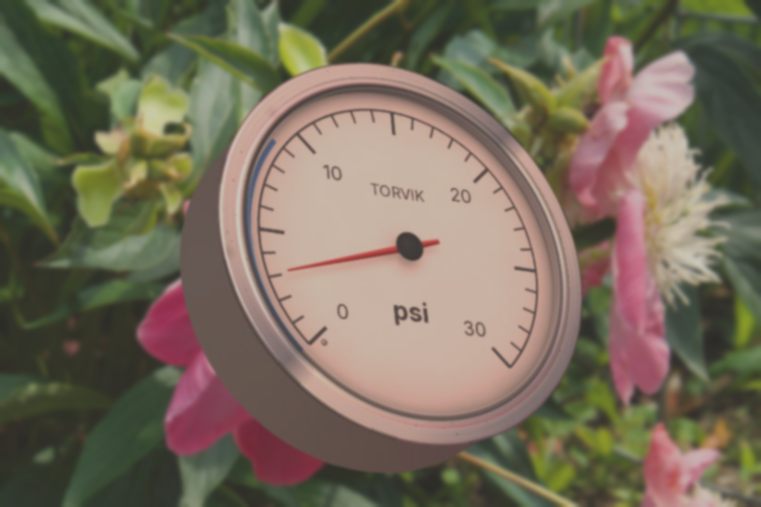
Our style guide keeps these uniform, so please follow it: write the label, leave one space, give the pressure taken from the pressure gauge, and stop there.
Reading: 3 psi
